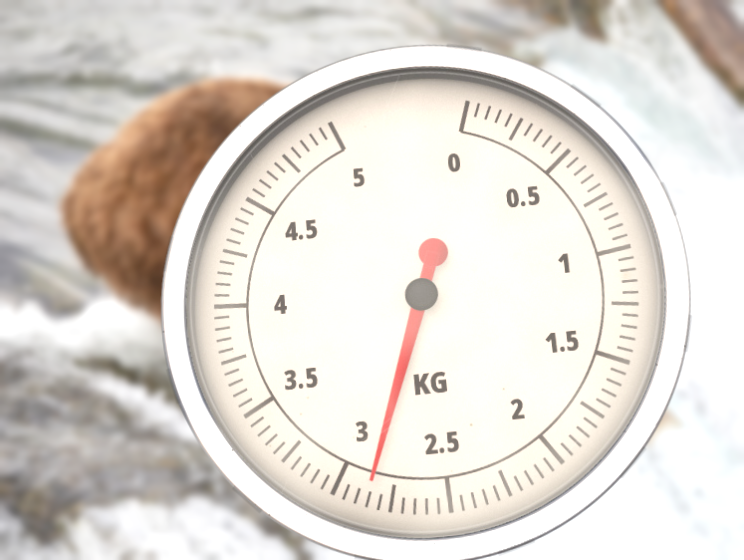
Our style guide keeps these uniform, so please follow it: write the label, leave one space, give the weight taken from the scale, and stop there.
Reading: 2.85 kg
